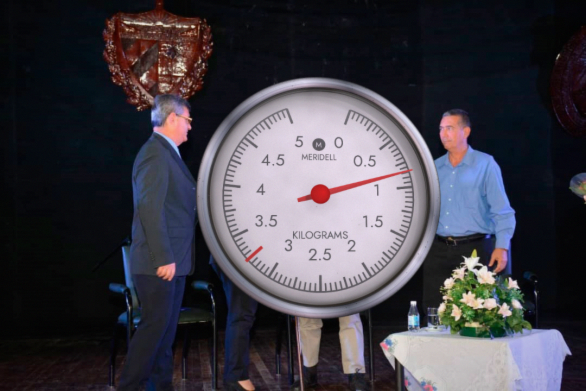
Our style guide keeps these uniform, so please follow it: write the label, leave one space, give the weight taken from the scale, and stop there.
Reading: 0.85 kg
